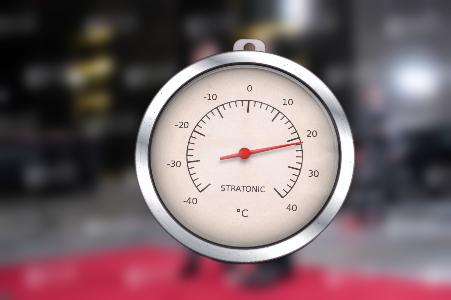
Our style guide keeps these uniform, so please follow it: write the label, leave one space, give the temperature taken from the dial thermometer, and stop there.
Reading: 22 °C
